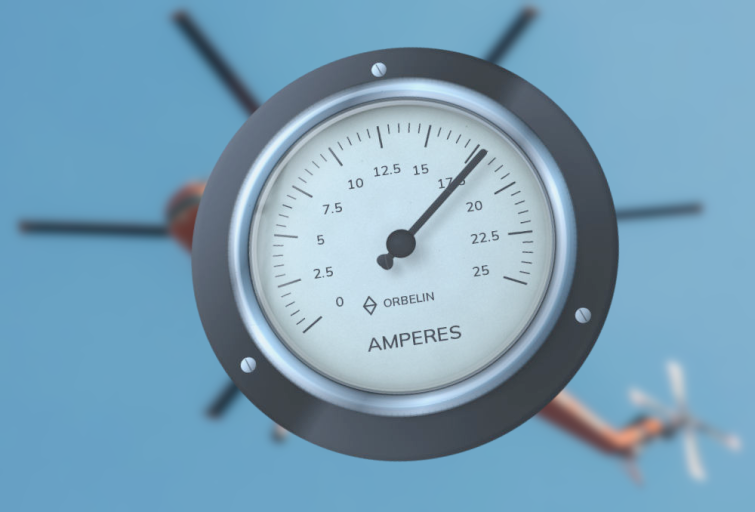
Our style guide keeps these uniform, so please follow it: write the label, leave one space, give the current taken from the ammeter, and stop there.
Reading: 18 A
